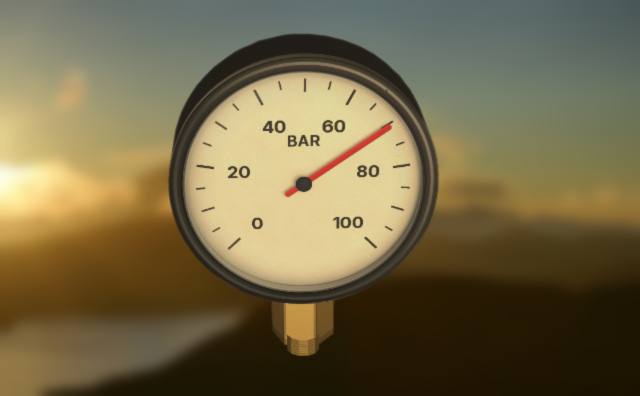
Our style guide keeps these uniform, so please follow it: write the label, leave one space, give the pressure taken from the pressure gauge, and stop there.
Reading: 70 bar
